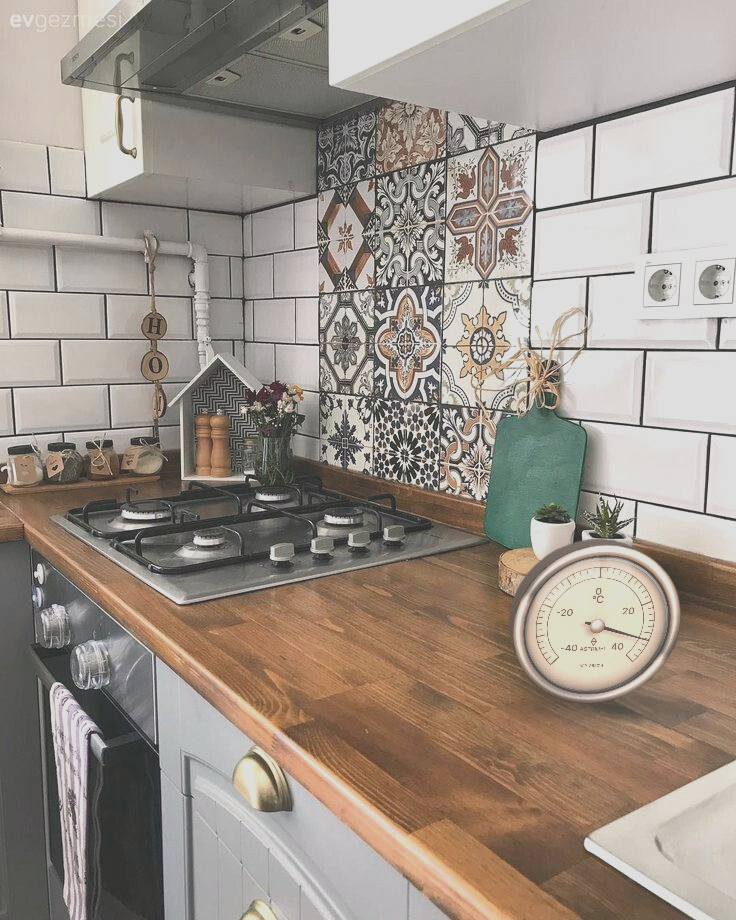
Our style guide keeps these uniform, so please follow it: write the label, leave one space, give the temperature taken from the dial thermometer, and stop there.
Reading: 32 °C
